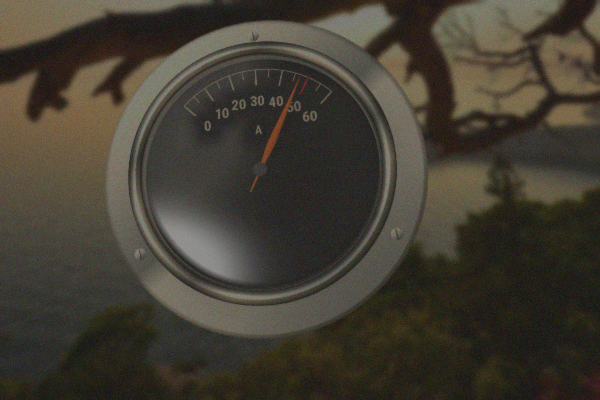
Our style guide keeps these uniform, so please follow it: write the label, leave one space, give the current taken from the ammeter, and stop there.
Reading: 47.5 A
